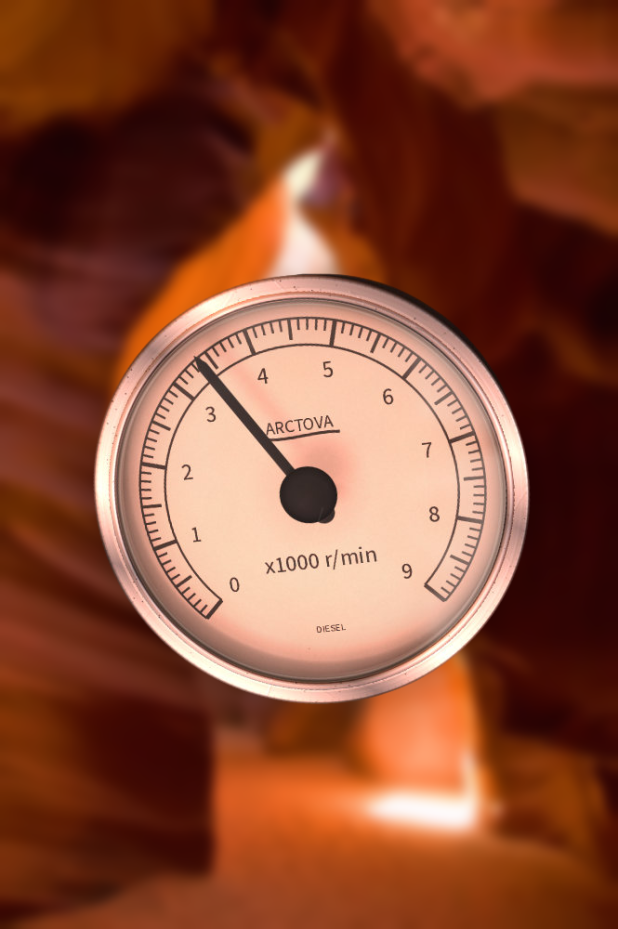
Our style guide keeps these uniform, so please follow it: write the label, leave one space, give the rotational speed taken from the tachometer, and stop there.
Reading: 3400 rpm
